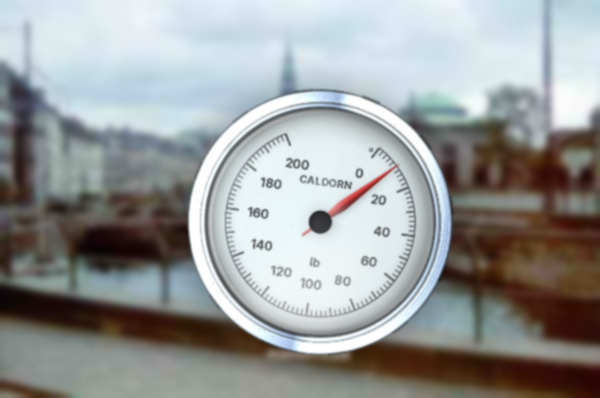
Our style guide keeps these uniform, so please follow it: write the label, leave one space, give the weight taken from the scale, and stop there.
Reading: 10 lb
